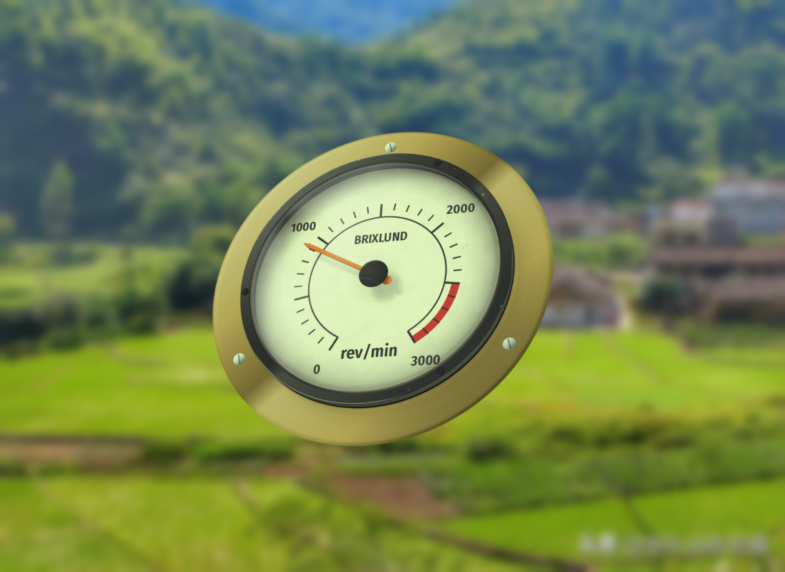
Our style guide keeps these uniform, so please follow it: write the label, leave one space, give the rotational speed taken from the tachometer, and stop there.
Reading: 900 rpm
